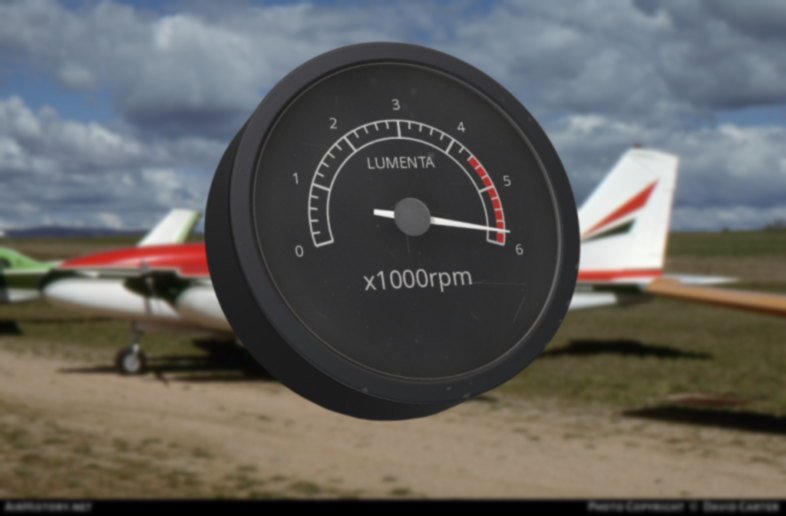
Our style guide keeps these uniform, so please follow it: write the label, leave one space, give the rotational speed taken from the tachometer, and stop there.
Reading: 5800 rpm
